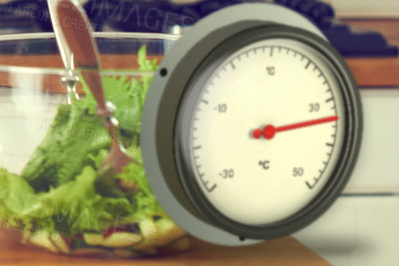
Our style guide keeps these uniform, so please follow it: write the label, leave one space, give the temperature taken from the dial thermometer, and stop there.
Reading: 34 °C
